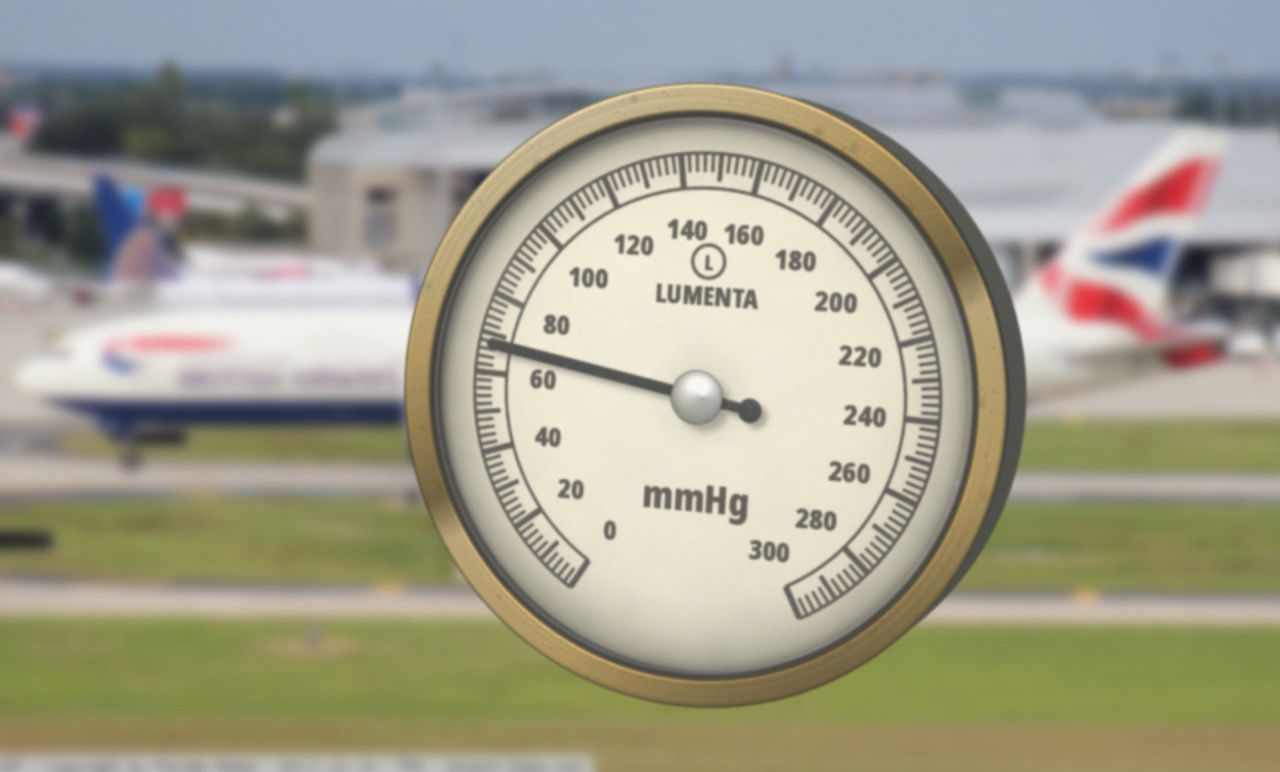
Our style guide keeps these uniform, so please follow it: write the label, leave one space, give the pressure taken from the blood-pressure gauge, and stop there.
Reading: 68 mmHg
